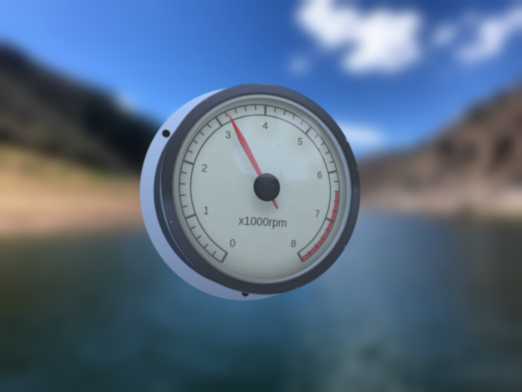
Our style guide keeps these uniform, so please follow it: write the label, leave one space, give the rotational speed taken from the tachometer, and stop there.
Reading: 3200 rpm
